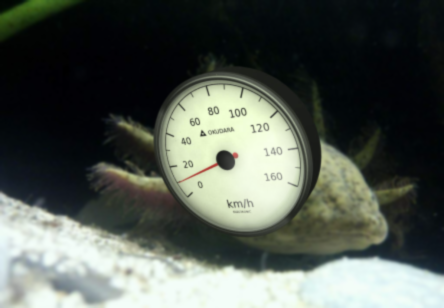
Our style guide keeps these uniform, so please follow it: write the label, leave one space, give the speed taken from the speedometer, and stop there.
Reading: 10 km/h
